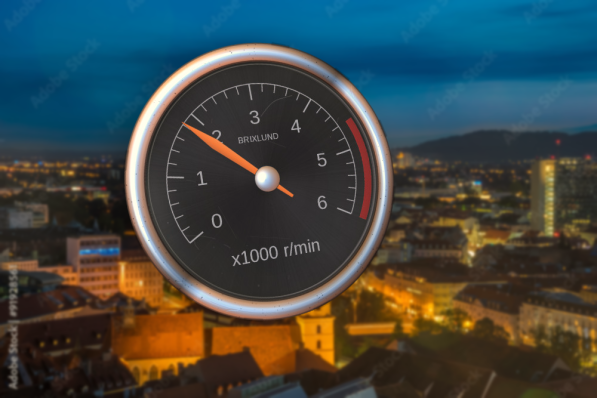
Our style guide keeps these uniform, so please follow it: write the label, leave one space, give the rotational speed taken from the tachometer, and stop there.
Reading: 1800 rpm
